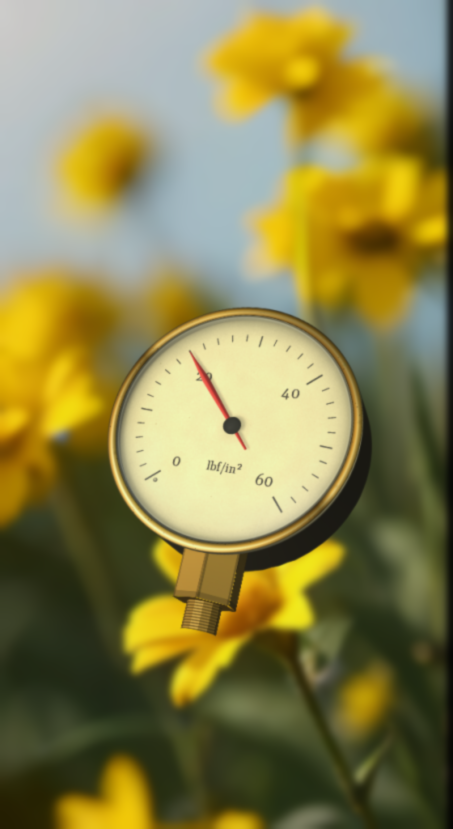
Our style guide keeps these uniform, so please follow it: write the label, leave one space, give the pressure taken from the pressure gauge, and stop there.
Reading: 20 psi
